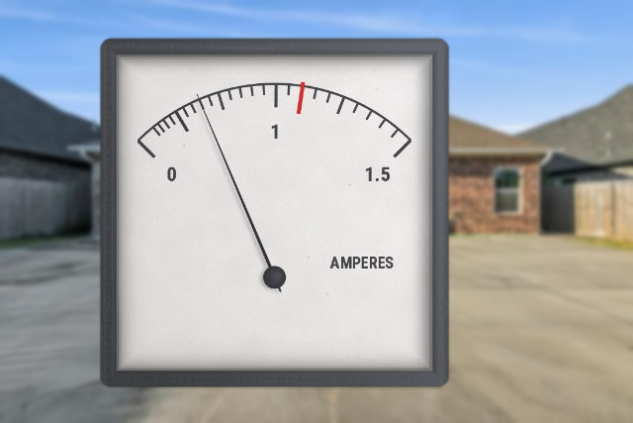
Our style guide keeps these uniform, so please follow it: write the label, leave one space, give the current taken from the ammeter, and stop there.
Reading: 0.65 A
